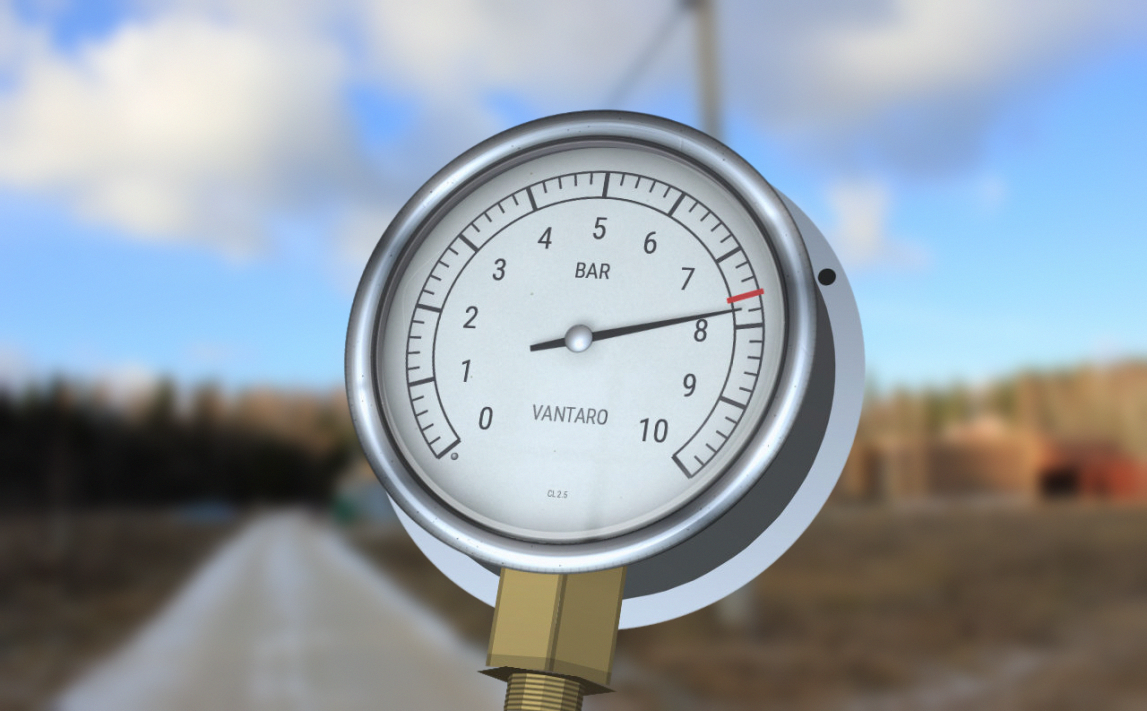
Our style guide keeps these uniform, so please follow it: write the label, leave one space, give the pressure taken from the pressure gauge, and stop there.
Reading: 7.8 bar
